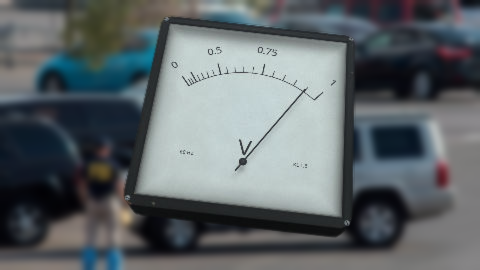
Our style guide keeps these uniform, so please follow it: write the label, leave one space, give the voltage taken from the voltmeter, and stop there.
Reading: 0.95 V
